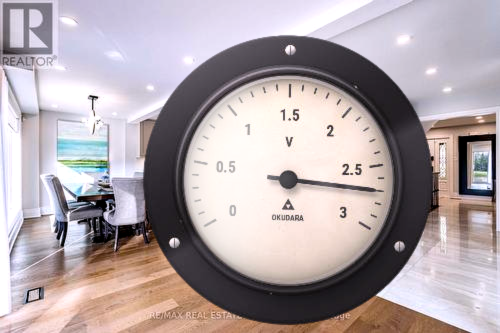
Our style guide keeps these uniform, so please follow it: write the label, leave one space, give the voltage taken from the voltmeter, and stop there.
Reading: 2.7 V
